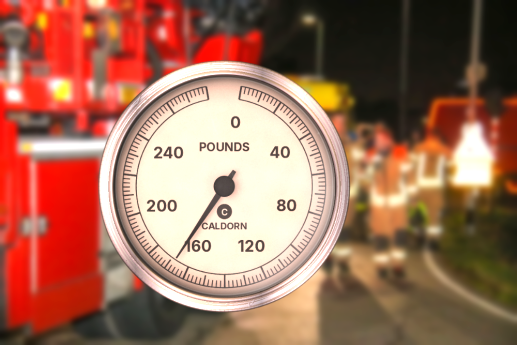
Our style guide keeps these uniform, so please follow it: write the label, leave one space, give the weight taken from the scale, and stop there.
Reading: 168 lb
